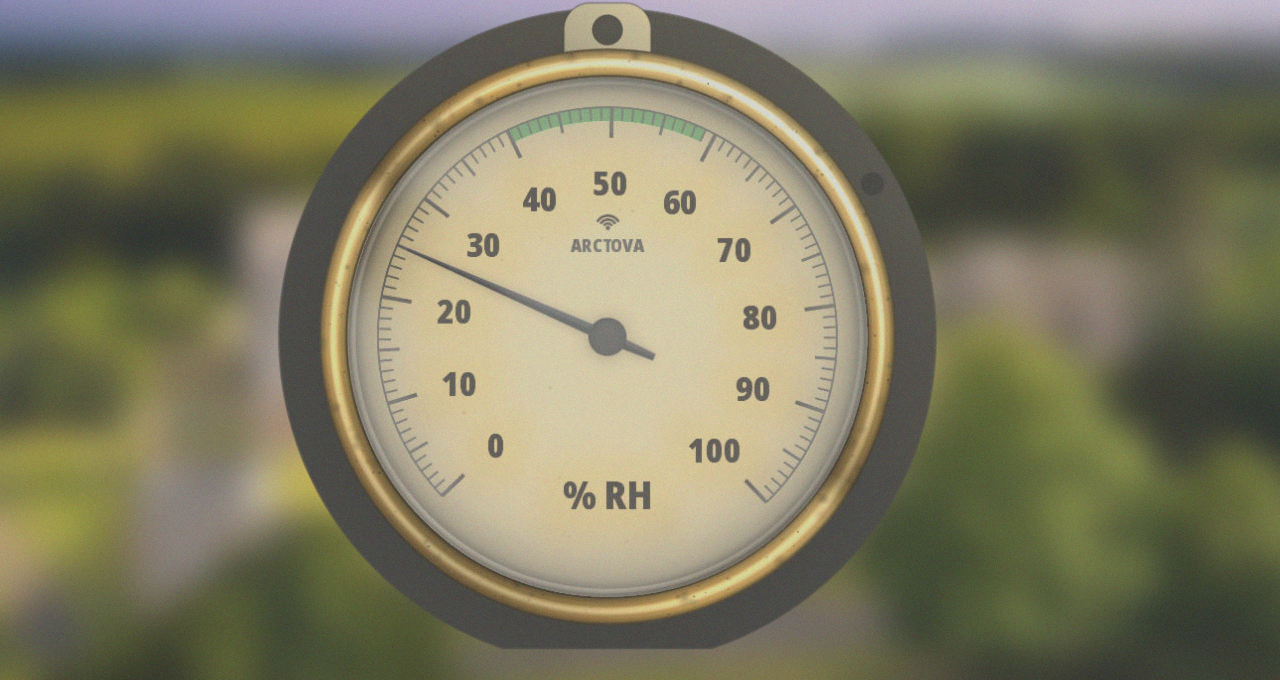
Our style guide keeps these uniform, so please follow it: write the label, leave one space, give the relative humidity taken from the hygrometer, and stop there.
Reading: 25 %
